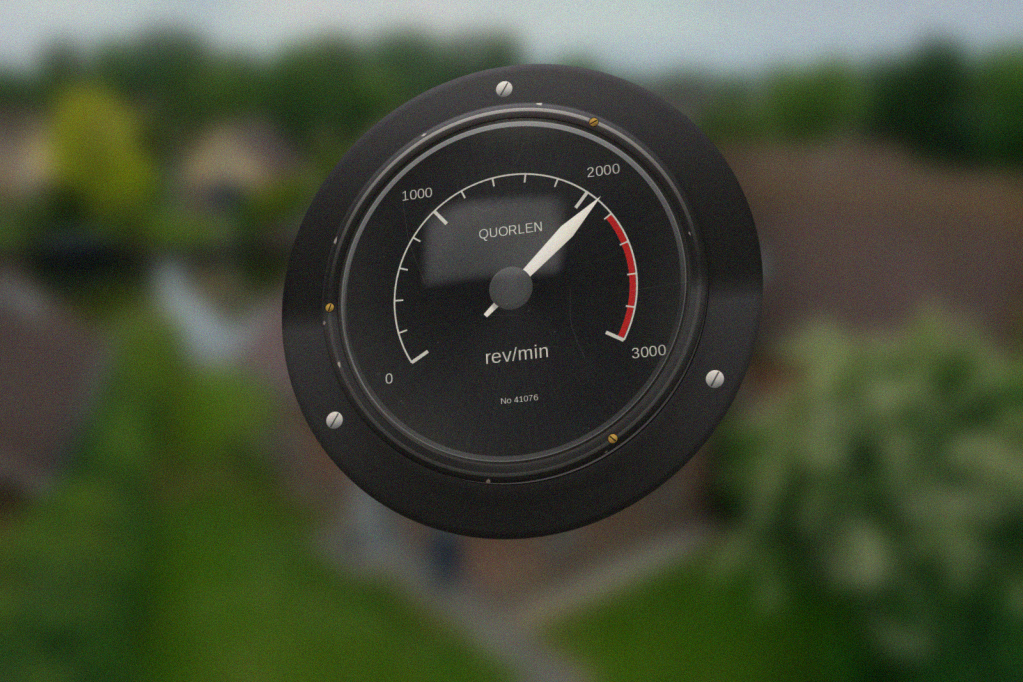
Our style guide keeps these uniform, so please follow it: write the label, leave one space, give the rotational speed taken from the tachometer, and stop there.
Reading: 2100 rpm
